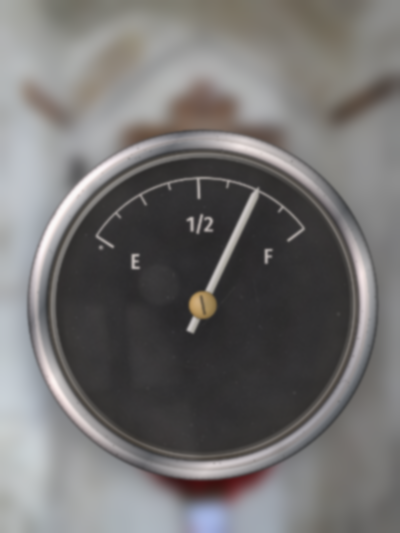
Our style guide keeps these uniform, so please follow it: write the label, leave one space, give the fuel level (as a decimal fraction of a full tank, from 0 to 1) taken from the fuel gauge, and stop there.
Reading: 0.75
